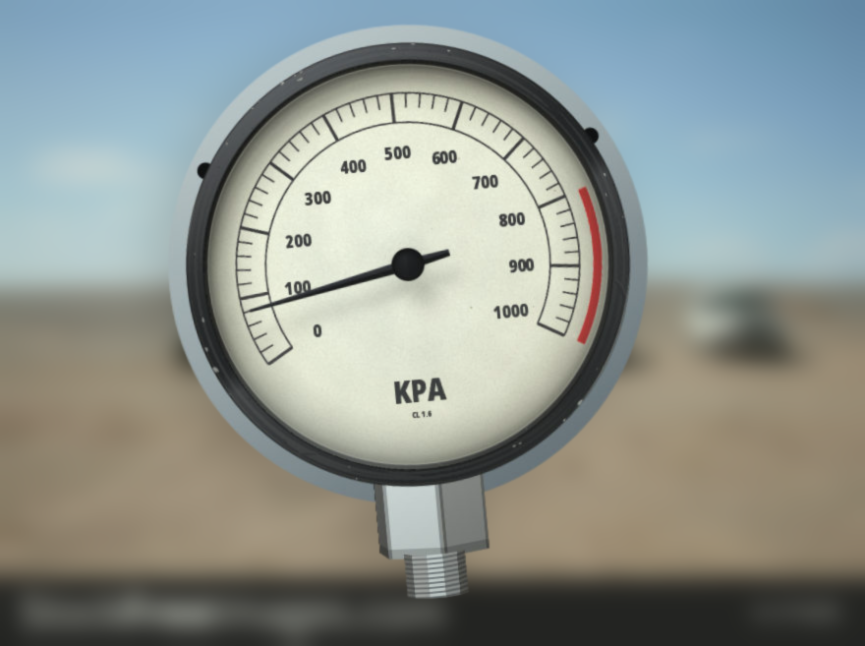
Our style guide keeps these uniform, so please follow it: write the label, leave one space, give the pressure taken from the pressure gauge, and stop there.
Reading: 80 kPa
